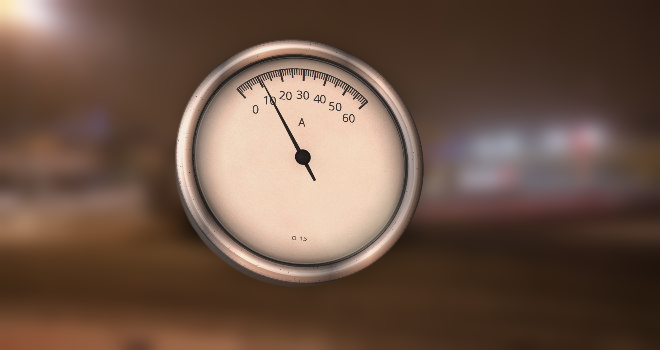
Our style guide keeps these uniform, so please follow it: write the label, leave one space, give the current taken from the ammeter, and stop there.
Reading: 10 A
